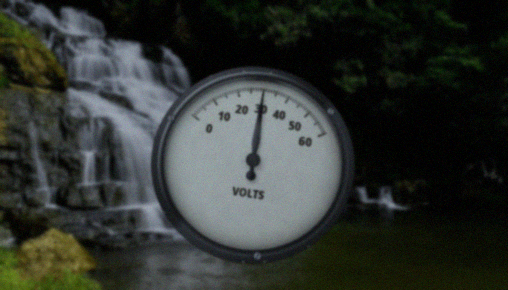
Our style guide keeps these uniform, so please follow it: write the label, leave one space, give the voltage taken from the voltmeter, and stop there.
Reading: 30 V
